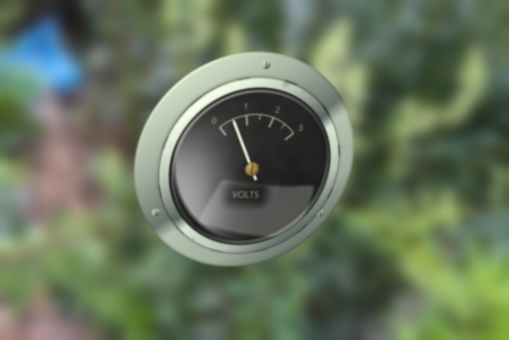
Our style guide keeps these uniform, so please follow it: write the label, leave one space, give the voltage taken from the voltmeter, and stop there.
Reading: 0.5 V
